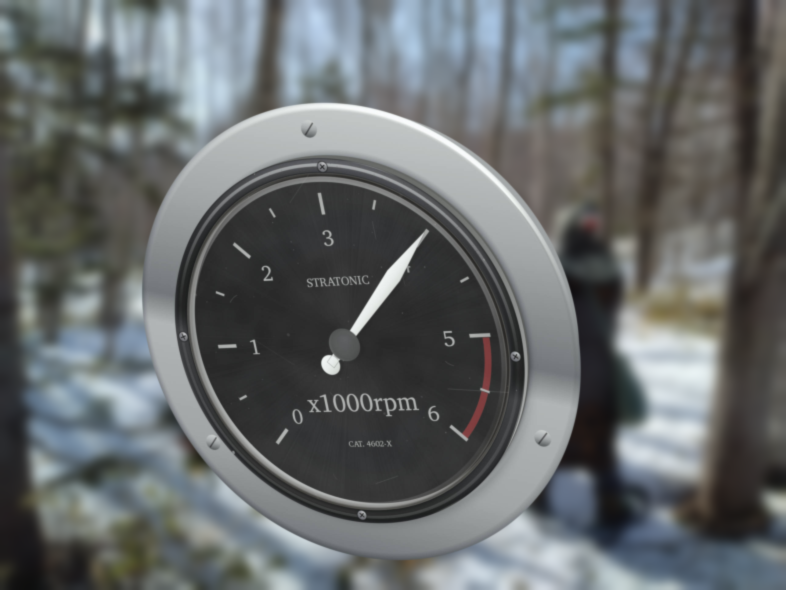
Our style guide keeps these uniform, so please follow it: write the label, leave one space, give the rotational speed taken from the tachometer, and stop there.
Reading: 4000 rpm
